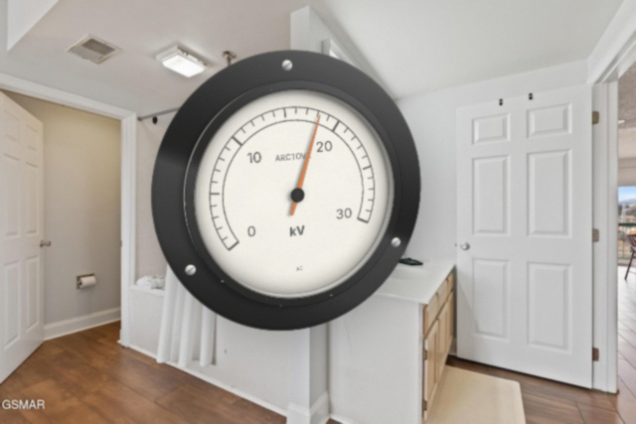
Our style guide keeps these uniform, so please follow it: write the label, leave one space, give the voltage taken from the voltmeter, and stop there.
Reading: 18 kV
